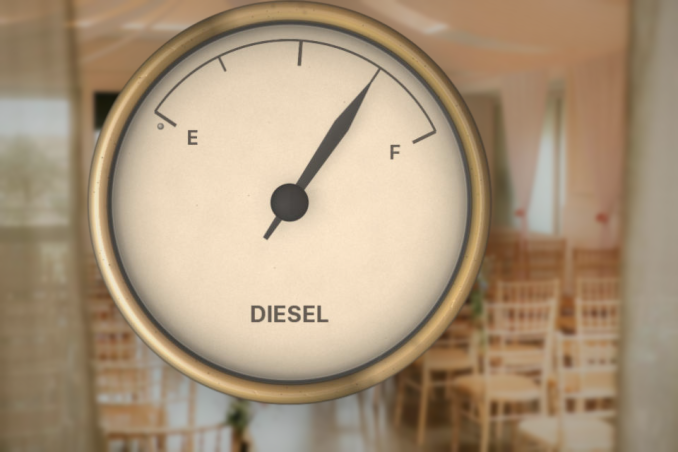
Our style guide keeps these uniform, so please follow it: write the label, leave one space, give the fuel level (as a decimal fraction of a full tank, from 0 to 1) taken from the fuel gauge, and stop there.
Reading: 0.75
